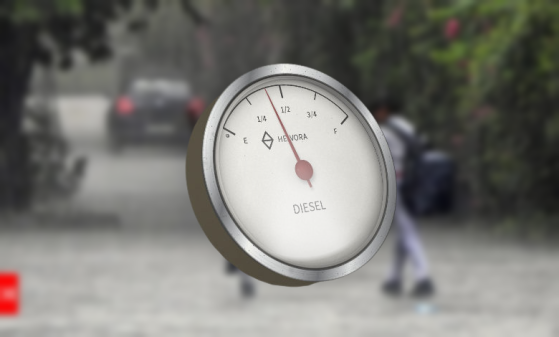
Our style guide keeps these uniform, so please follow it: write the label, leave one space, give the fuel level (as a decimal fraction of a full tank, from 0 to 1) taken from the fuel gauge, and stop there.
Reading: 0.375
